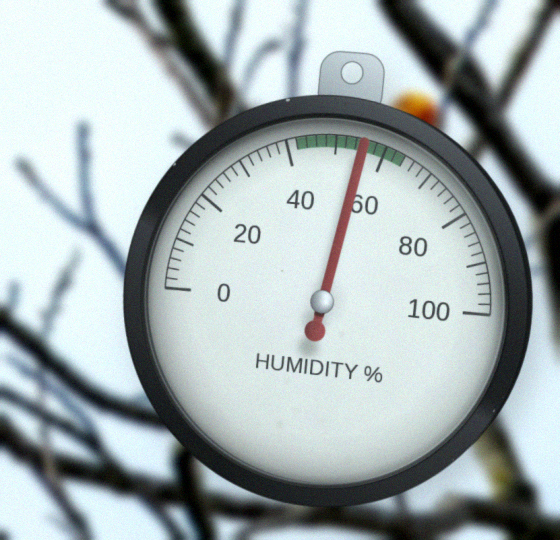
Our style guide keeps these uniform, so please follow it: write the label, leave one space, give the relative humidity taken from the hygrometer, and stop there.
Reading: 56 %
